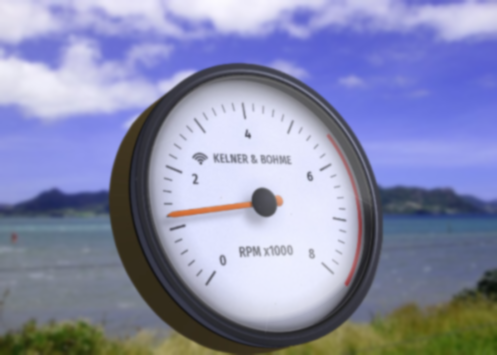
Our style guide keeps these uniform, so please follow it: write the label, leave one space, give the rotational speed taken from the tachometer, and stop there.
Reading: 1200 rpm
